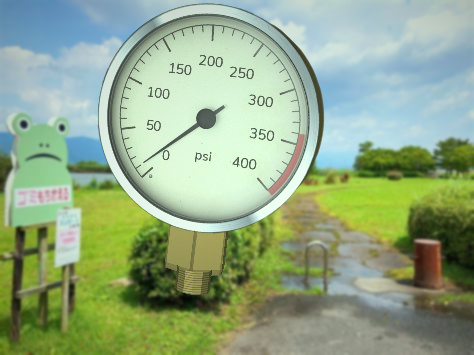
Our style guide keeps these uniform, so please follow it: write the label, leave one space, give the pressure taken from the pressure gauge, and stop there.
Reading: 10 psi
